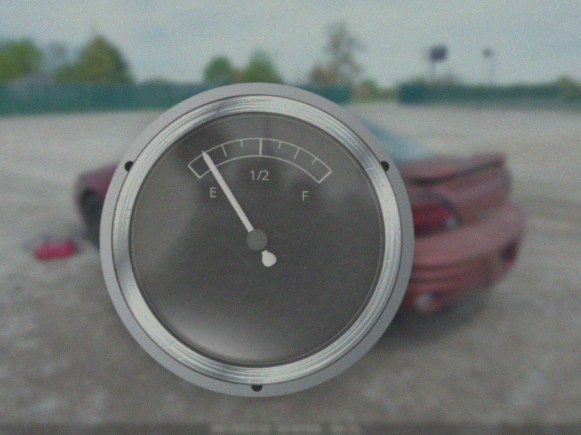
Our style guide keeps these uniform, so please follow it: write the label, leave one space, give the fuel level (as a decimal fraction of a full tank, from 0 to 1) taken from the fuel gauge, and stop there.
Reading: 0.125
